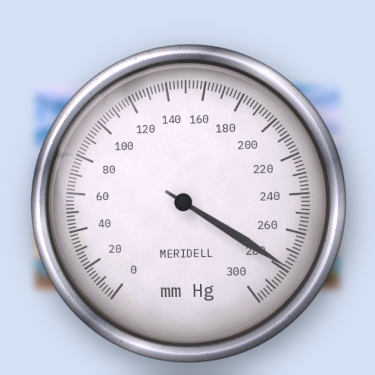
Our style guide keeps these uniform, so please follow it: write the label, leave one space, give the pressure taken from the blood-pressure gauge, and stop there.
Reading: 278 mmHg
